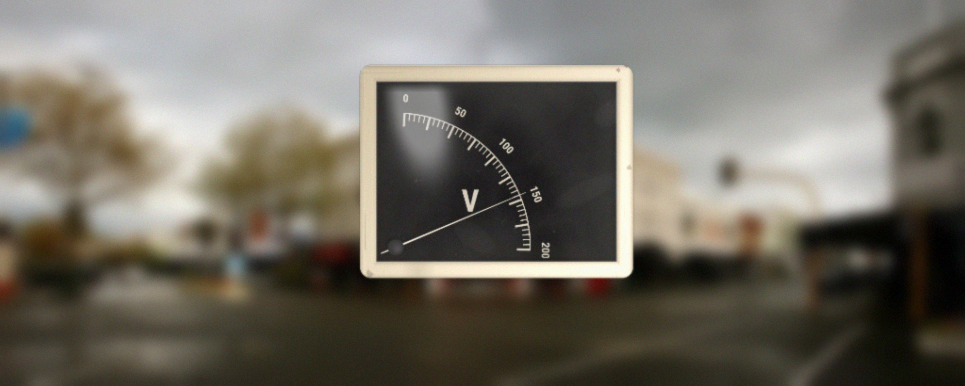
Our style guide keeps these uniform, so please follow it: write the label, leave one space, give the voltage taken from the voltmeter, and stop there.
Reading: 145 V
